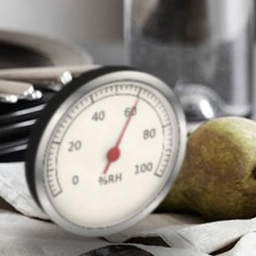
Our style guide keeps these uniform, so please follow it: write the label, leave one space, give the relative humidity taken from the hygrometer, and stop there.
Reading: 60 %
